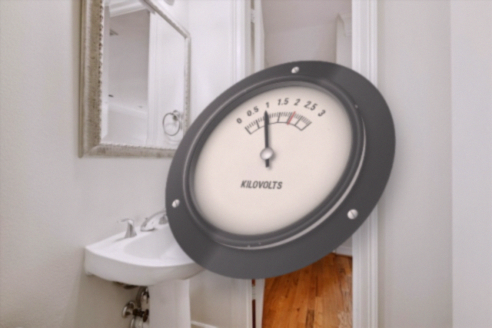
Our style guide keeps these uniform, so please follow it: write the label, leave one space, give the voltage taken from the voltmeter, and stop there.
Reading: 1 kV
